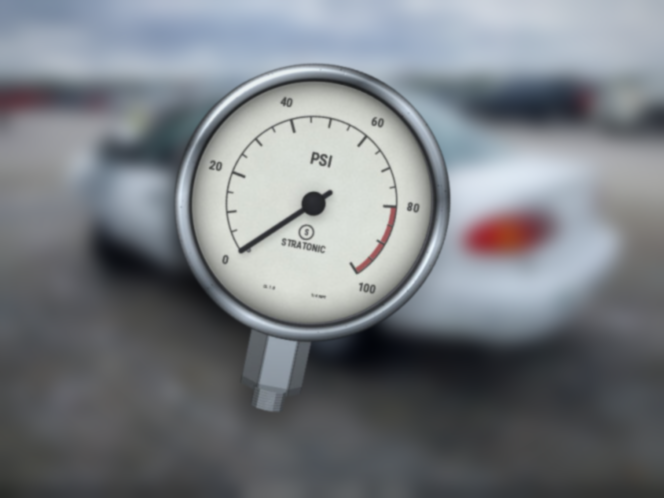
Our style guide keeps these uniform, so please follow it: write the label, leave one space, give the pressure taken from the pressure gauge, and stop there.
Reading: 0 psi
